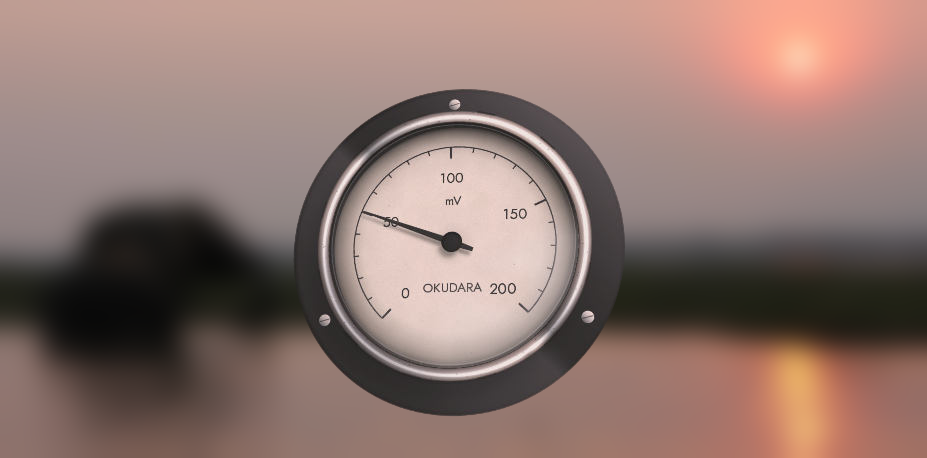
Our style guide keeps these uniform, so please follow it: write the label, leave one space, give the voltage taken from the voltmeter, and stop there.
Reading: 50 mV
